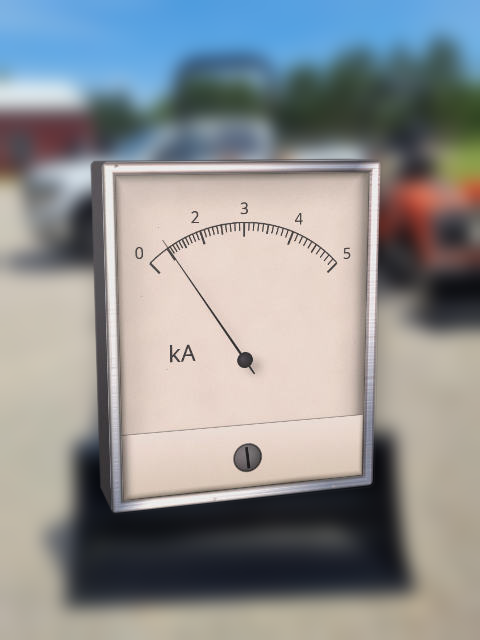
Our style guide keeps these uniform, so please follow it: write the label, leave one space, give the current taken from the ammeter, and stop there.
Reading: 1 kA
